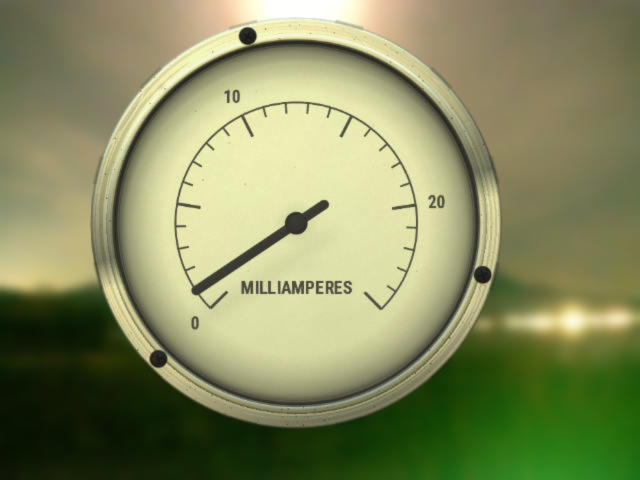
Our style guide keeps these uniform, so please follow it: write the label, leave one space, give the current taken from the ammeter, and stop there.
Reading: 1 mA
